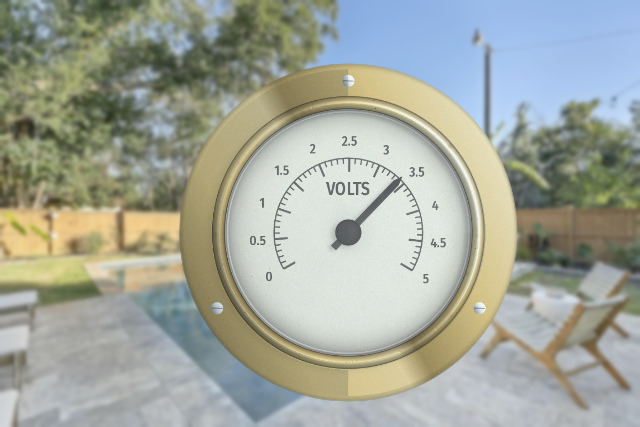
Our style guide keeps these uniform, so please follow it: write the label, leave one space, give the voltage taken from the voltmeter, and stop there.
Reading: 3.4 V
